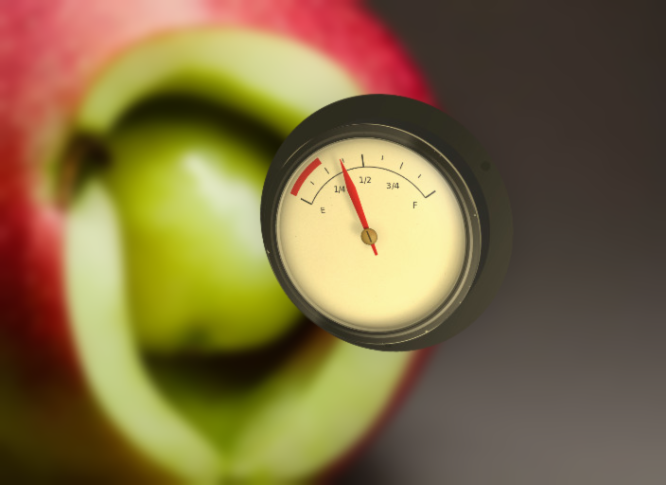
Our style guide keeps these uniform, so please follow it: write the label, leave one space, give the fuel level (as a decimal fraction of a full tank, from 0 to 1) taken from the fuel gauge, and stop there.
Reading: 0.375
